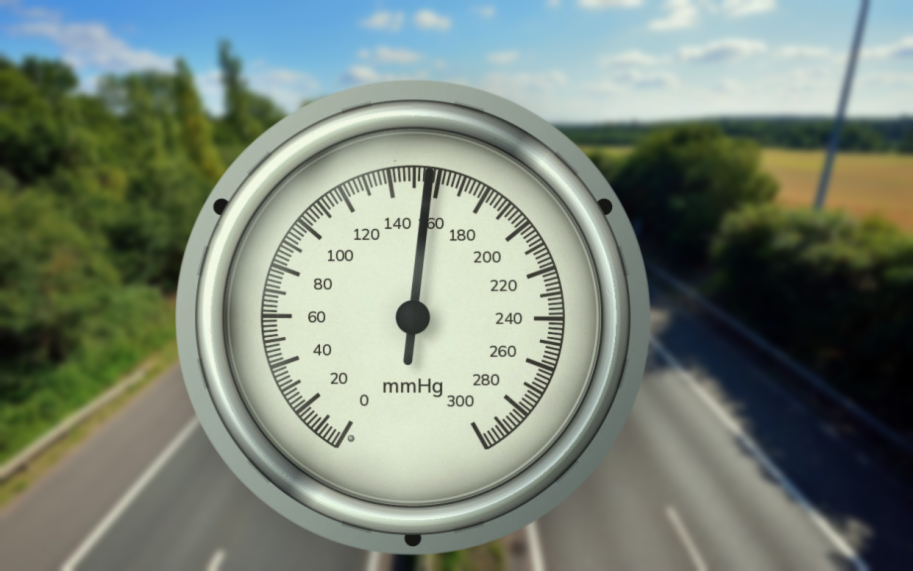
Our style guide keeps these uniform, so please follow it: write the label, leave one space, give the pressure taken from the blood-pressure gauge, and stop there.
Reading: 156 mmHg
